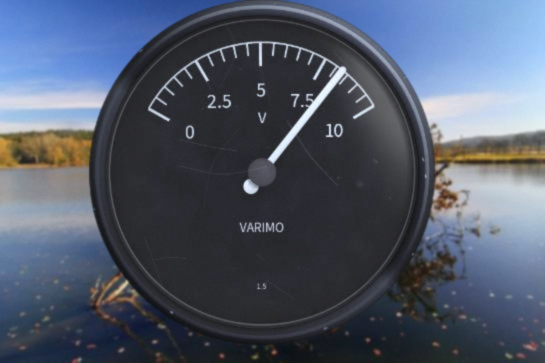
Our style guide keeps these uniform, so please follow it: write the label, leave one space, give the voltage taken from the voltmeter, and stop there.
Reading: 8.25 V
